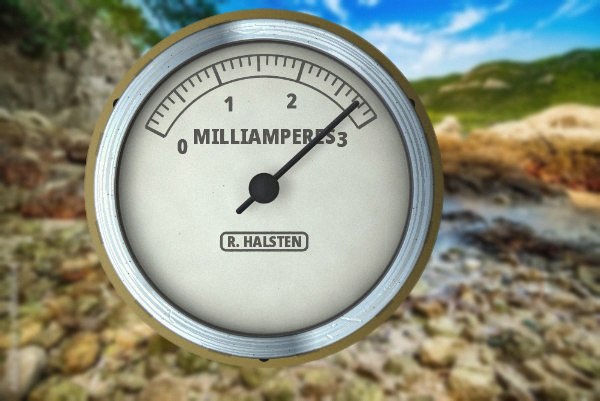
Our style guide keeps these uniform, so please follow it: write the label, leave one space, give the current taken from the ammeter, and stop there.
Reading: 2.75 mA
